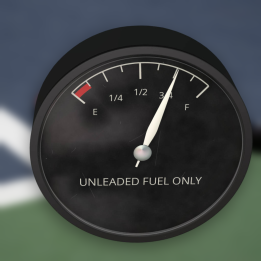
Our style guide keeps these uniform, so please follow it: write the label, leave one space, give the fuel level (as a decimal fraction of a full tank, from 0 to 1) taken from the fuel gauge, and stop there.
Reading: 0.75
